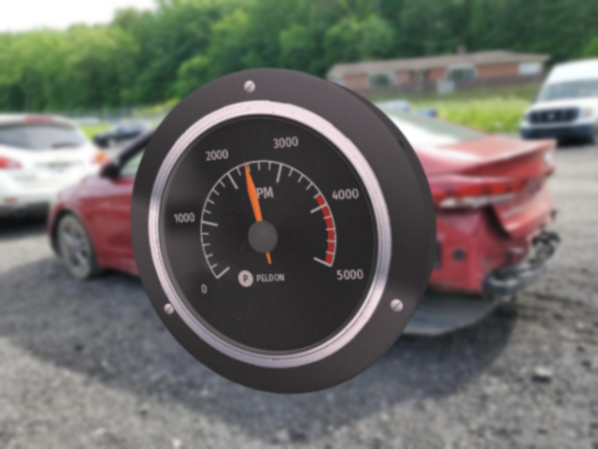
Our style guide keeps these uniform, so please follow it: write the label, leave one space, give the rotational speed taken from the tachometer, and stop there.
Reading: 2400 rpm
